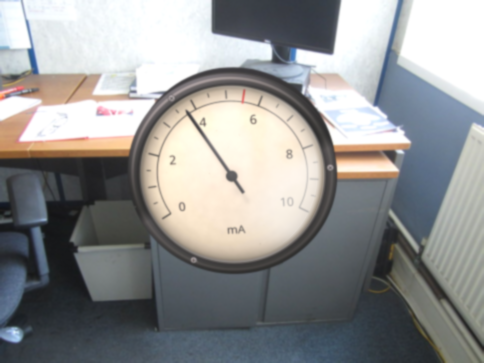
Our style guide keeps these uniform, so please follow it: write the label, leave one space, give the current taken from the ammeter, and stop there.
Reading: 3.75 mA
